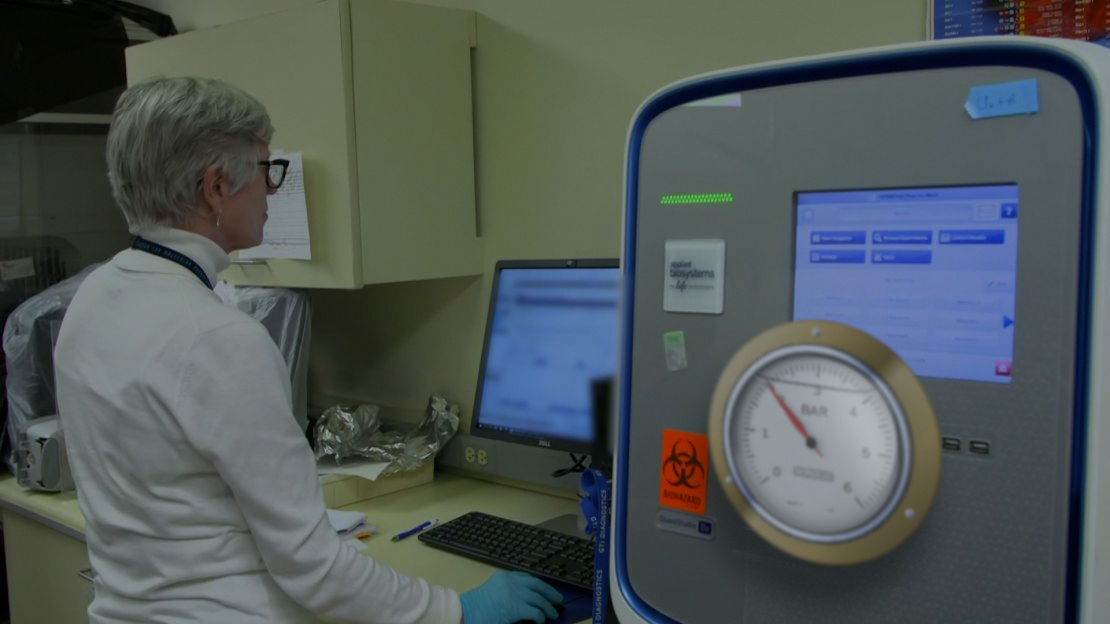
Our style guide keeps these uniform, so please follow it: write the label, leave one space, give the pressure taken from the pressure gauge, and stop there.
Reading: 2 bar
